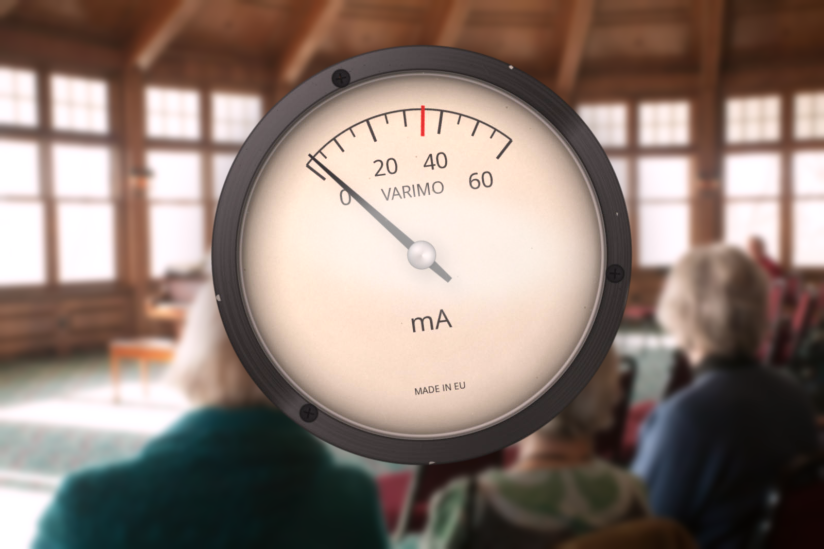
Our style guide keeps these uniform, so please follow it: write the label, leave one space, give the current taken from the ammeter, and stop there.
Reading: 2.5 mA
